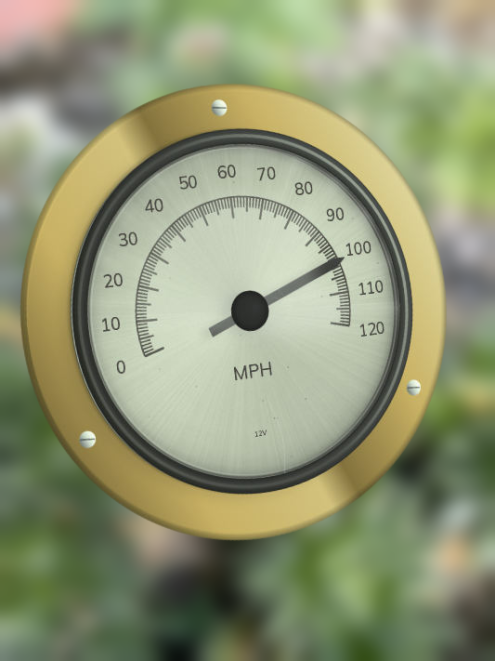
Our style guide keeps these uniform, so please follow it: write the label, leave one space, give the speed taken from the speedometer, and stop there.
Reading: 100 mph
